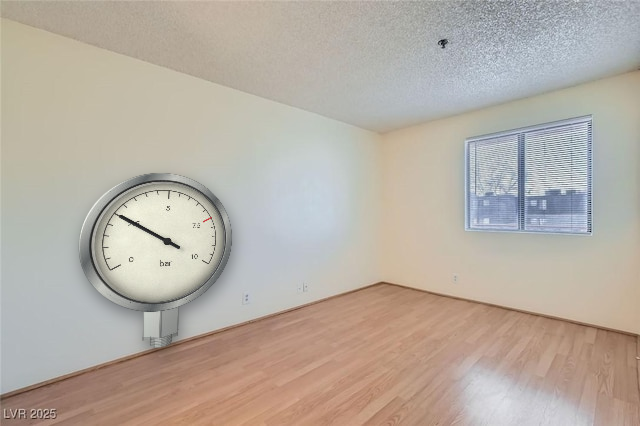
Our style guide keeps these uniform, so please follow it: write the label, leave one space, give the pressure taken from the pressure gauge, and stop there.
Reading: 2.5 bar
